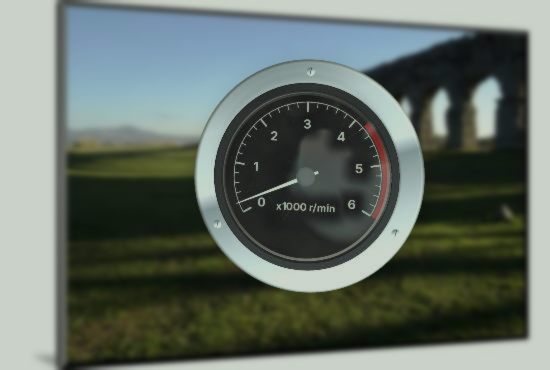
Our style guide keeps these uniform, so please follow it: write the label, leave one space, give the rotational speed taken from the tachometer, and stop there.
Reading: 200 rpm
